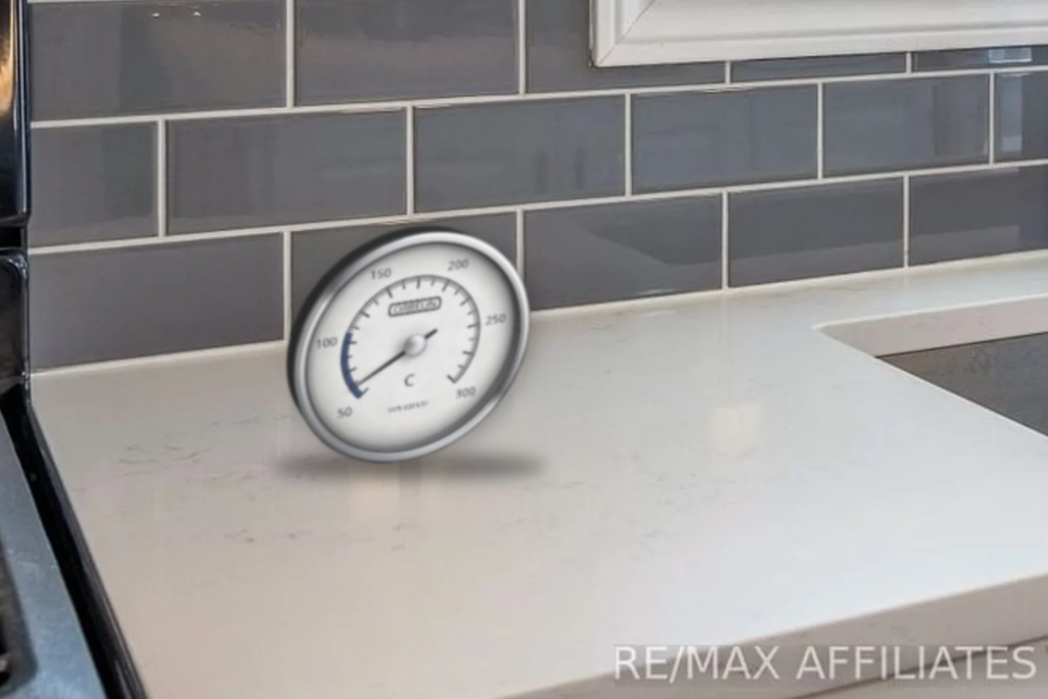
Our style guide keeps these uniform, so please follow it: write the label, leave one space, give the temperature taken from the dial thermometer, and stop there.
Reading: 62.5 °C
